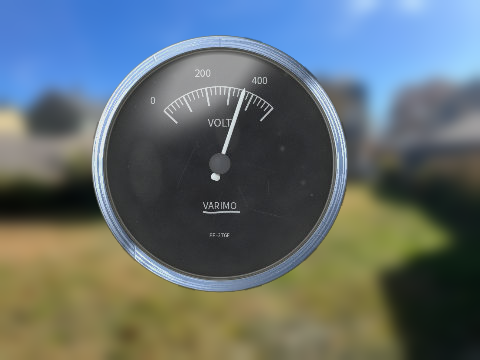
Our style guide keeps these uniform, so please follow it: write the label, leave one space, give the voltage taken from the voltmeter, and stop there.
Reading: 360 V
